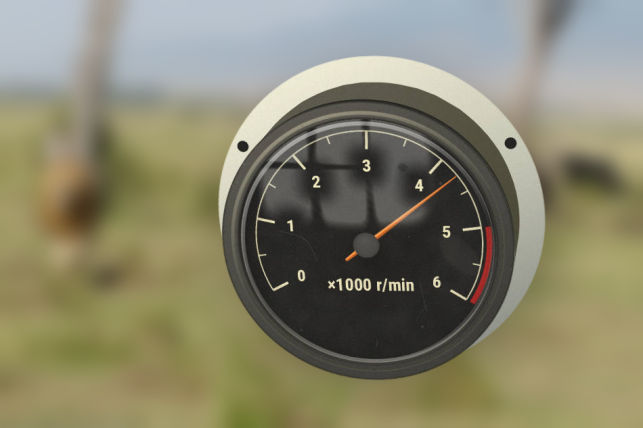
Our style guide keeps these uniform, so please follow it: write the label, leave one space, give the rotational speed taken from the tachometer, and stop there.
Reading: 4250 rpm
